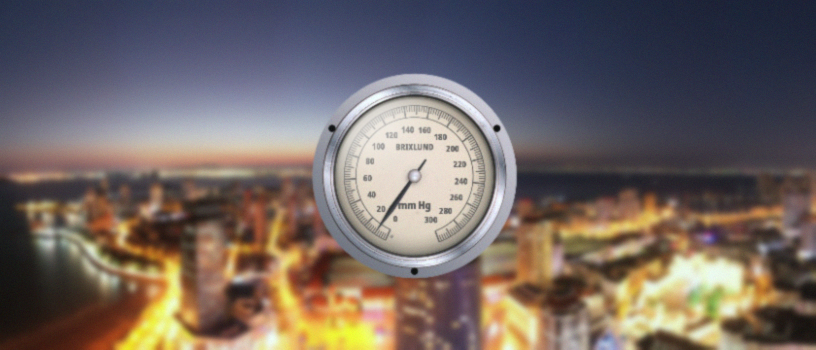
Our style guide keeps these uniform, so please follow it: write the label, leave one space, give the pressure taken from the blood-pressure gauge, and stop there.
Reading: 10 mmHg
